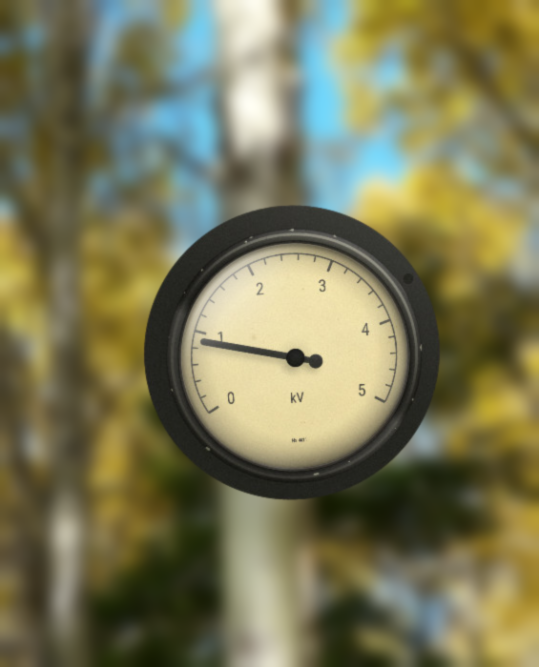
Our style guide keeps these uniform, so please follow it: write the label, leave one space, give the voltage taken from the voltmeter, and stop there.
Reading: 0.9 kV
